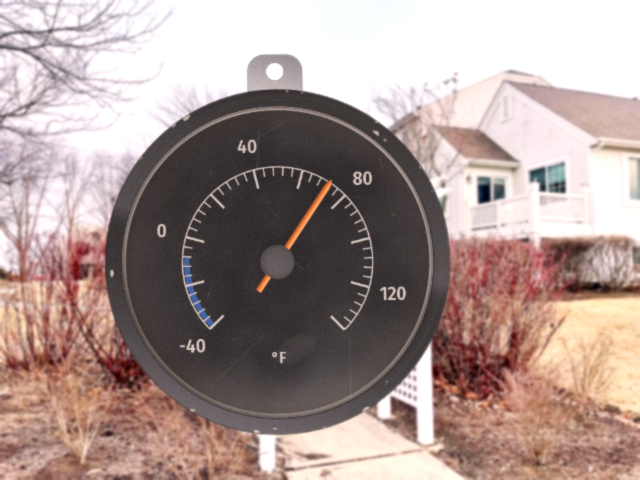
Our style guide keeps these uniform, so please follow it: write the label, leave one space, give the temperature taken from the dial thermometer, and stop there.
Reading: 72 °F
